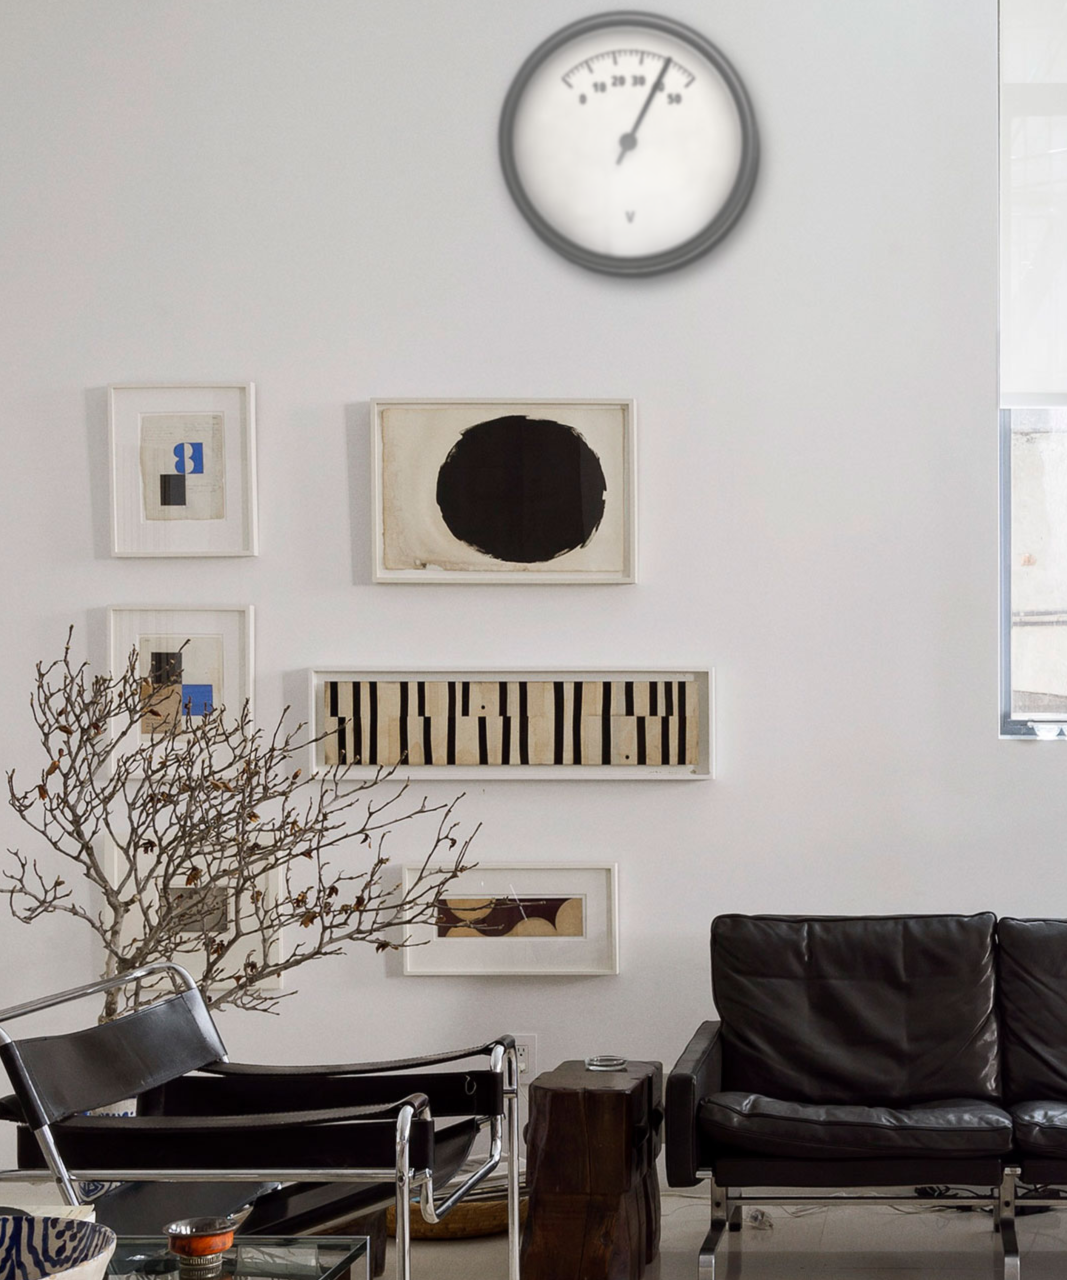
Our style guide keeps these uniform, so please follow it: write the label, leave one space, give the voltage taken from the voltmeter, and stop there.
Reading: 40 V
